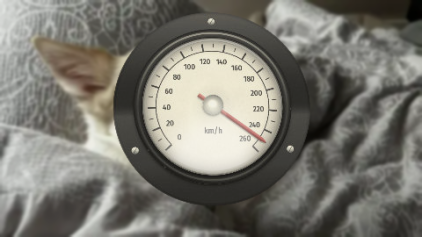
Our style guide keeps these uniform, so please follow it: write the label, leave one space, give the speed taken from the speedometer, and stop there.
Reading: 250 km/h
